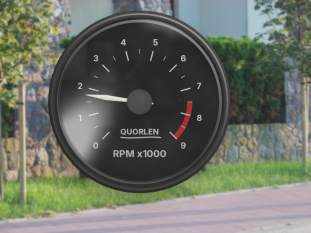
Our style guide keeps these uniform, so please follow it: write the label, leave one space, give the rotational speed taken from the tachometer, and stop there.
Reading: 1750 rpm
